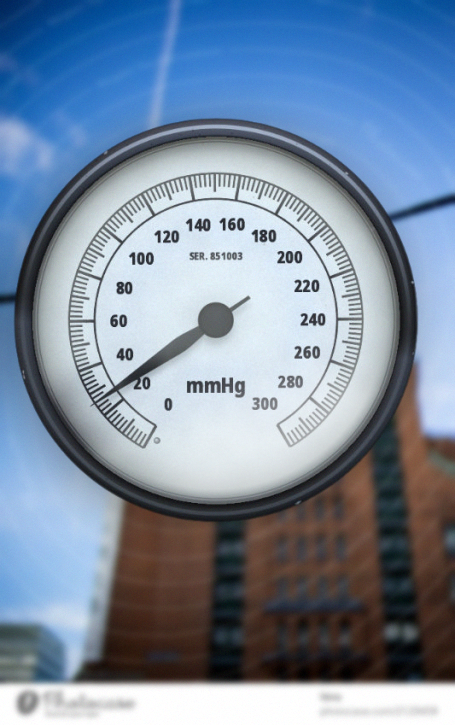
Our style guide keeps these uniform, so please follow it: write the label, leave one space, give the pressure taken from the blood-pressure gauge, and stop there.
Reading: 26 mmHg
